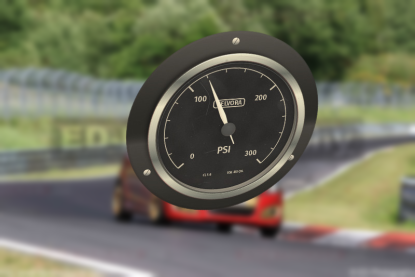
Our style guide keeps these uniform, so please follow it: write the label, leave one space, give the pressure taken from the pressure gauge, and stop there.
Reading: 120 psi
